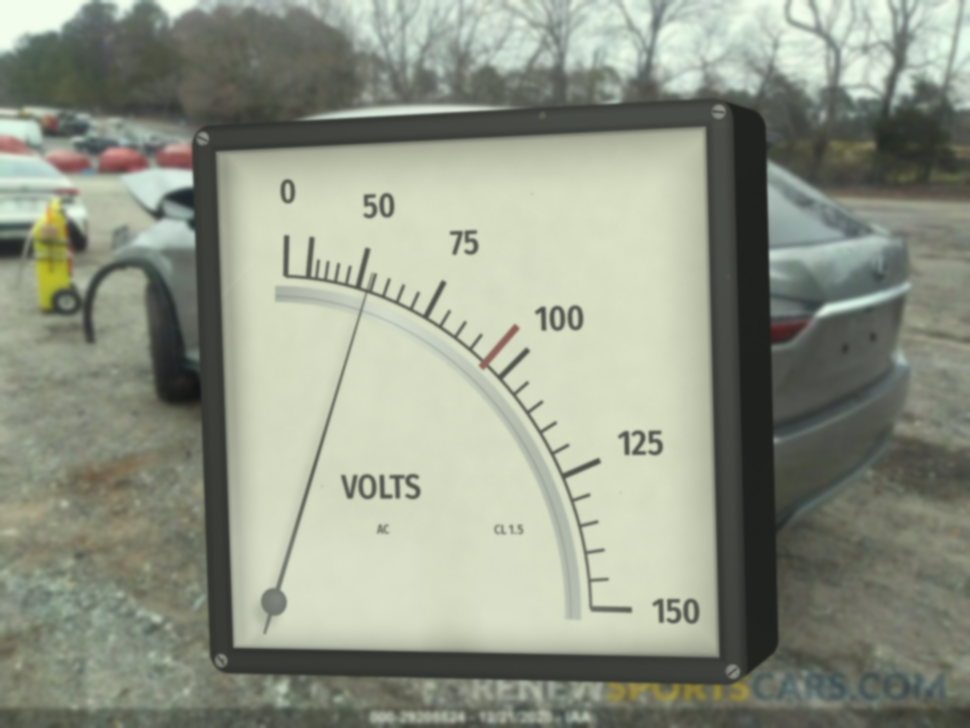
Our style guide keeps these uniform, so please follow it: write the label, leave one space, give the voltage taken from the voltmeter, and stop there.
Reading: 55 V
